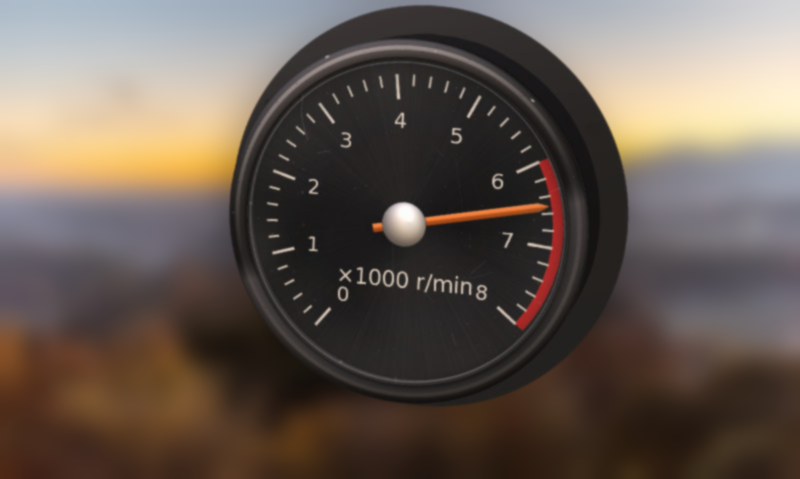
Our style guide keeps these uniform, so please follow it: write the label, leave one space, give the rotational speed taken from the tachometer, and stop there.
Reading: 6500 rpm
